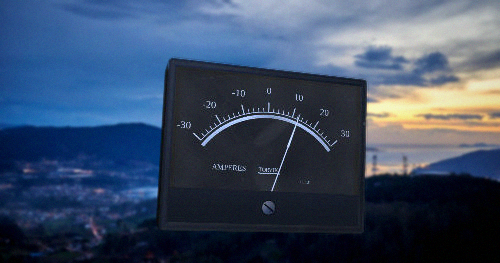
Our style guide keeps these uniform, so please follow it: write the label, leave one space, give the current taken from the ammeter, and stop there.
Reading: 12 A
